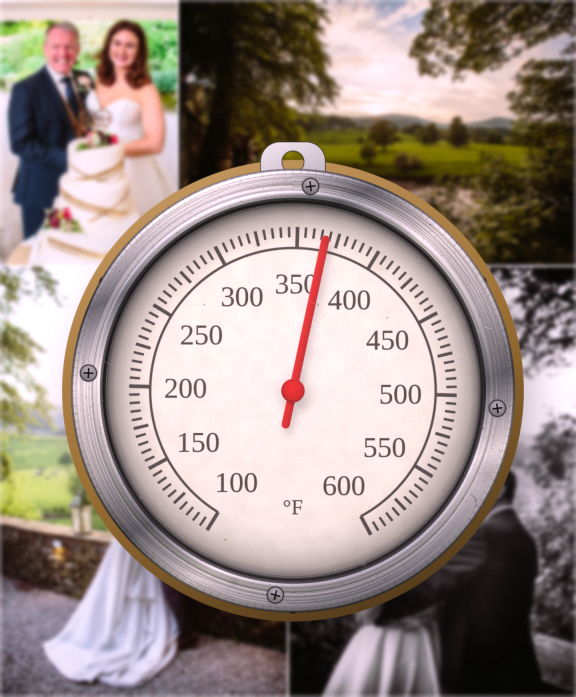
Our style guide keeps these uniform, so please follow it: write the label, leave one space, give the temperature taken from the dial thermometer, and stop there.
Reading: 367.5 °F
